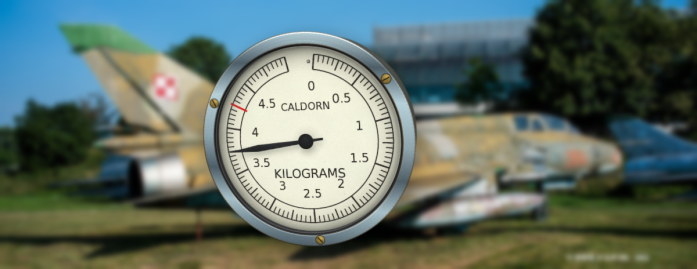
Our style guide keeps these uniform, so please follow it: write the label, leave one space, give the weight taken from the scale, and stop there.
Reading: 3.75 kg
